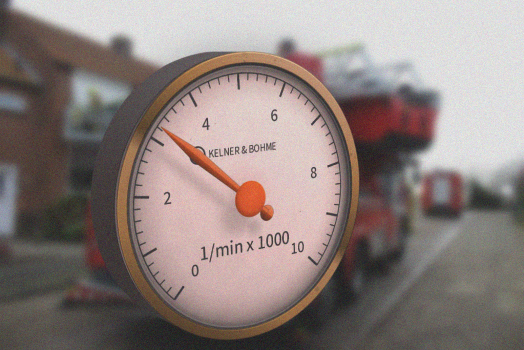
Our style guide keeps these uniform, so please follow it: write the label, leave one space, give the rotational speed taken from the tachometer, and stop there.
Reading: 3200 rpm
